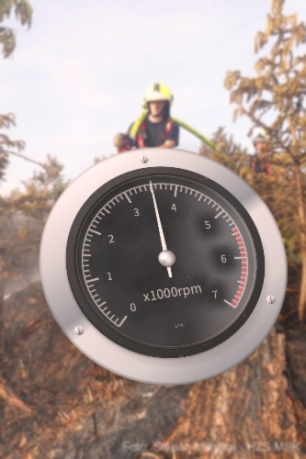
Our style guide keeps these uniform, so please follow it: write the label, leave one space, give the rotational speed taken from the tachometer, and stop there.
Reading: 3500 rpm
